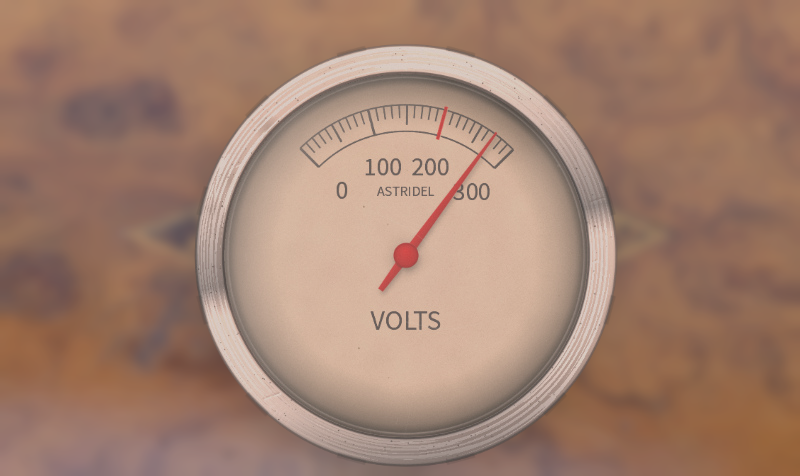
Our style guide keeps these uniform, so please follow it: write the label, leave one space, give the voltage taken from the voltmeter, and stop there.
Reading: 270 V
